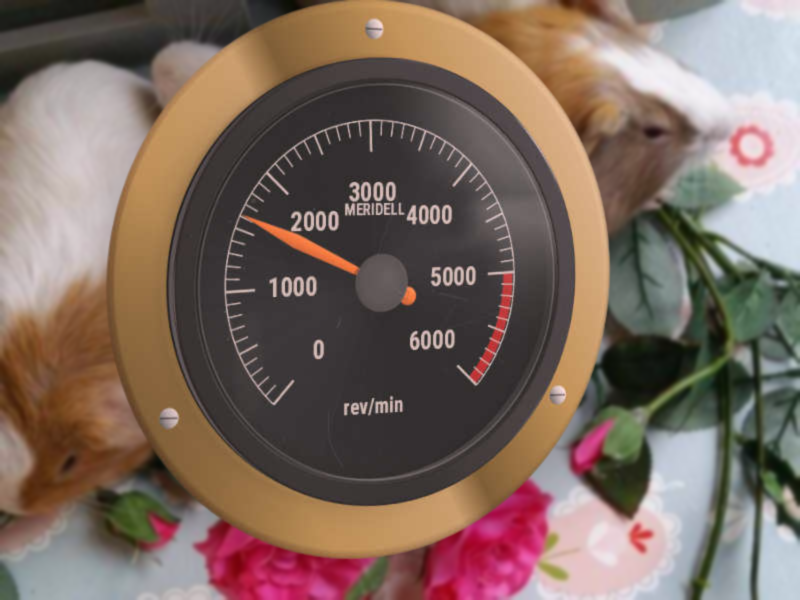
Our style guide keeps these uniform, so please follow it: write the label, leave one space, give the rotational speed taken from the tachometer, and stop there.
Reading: 1600 rpm
